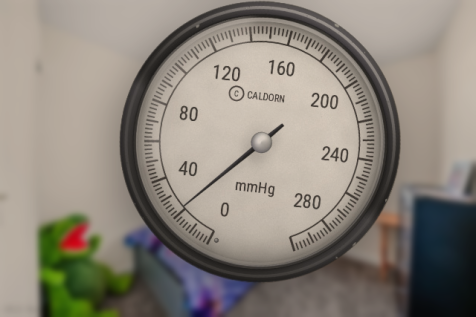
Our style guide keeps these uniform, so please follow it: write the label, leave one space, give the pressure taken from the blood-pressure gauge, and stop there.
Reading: 22 mmHg
